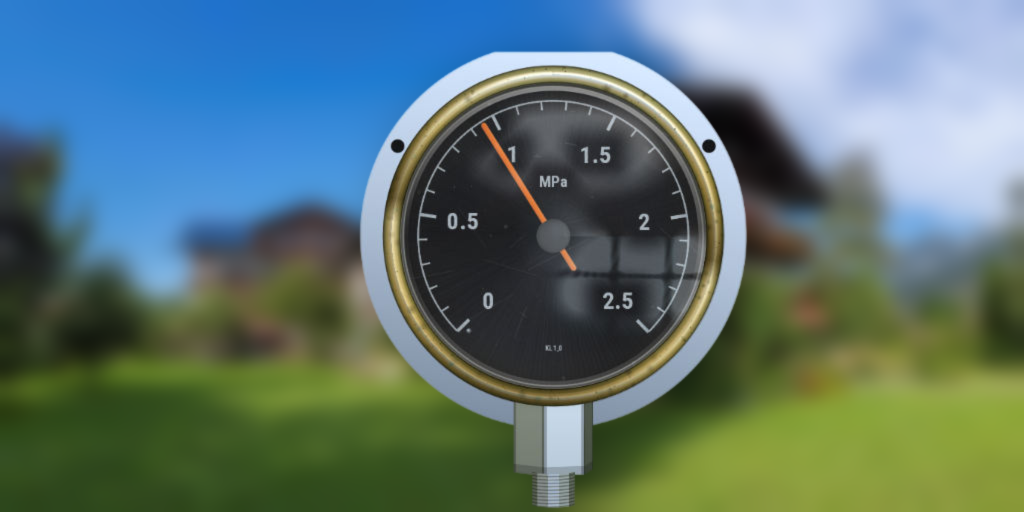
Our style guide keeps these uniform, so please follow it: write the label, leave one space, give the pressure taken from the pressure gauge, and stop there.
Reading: 0.95 MPa
